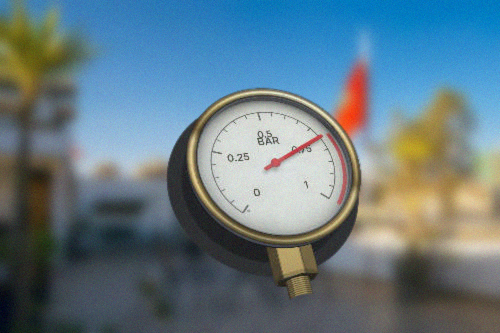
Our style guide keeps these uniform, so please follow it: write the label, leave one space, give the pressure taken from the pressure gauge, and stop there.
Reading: 0.75 bar
